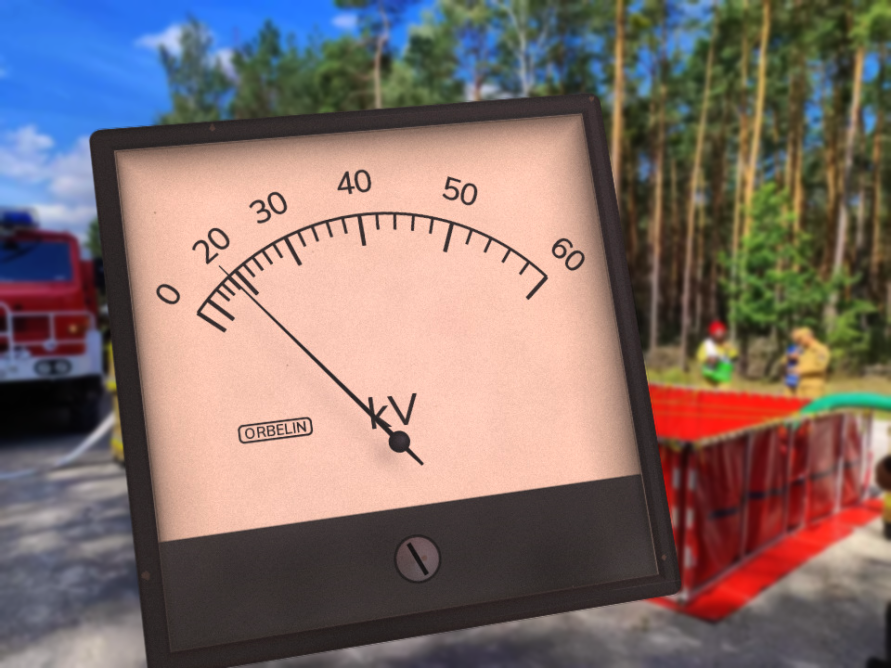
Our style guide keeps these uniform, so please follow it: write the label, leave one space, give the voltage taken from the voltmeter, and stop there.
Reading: 18 kV
